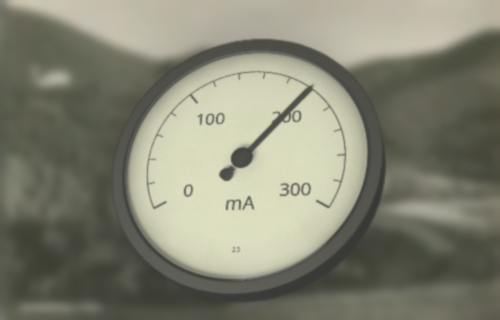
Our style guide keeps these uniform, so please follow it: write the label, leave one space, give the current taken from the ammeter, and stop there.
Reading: 200 mA
